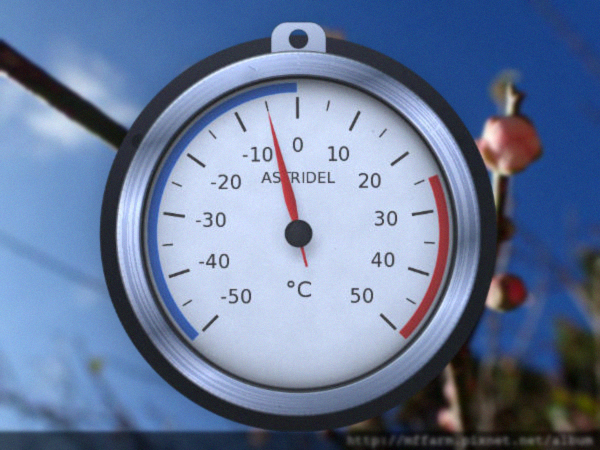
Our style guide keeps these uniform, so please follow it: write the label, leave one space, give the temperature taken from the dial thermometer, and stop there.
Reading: -5 °C
